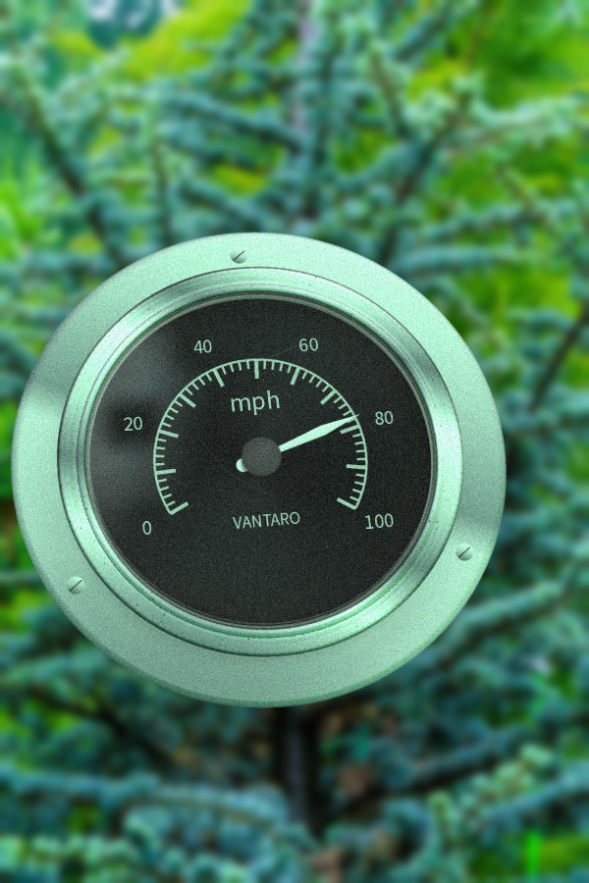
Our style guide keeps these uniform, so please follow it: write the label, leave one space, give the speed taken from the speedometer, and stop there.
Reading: 78 mph
